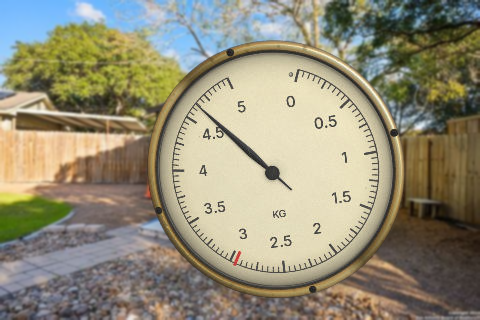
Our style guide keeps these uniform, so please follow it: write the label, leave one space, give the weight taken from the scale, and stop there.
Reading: 4.65 kg
